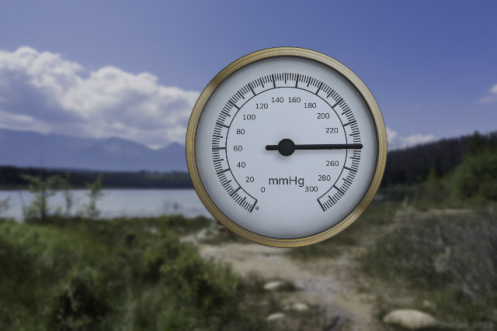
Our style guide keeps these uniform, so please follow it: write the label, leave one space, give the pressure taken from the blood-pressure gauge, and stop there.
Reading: 240 mmHg
